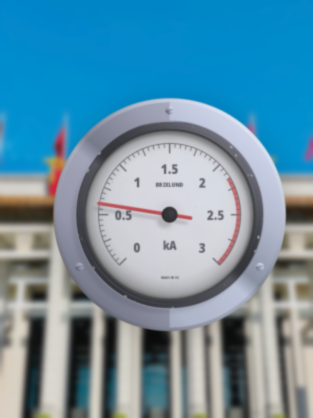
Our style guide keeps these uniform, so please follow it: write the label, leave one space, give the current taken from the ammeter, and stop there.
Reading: 0.6 kA
